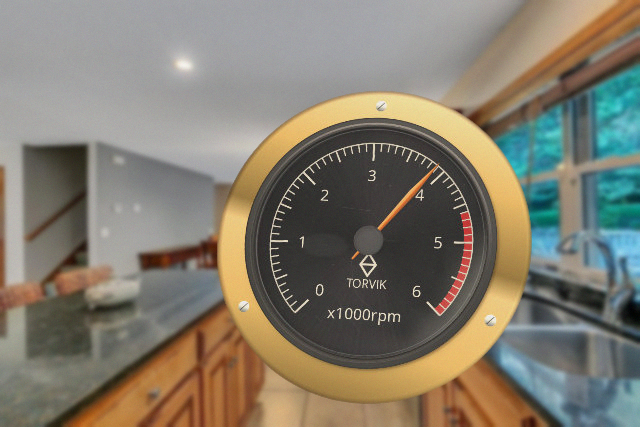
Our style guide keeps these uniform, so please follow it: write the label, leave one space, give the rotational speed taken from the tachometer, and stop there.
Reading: 3900 rpm
